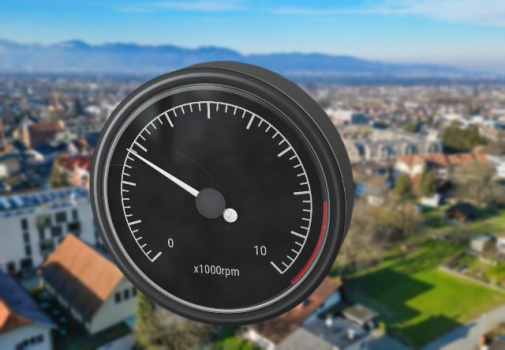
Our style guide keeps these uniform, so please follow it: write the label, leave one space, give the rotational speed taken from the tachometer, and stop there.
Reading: 2800 rpm
